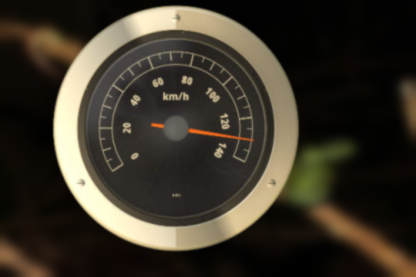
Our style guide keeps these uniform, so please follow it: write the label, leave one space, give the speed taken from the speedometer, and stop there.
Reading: 130 km/h
